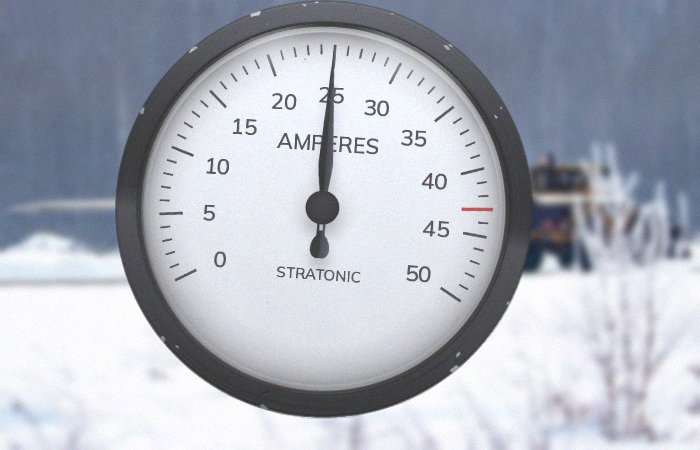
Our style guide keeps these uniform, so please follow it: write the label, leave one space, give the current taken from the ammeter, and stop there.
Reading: 25 A
